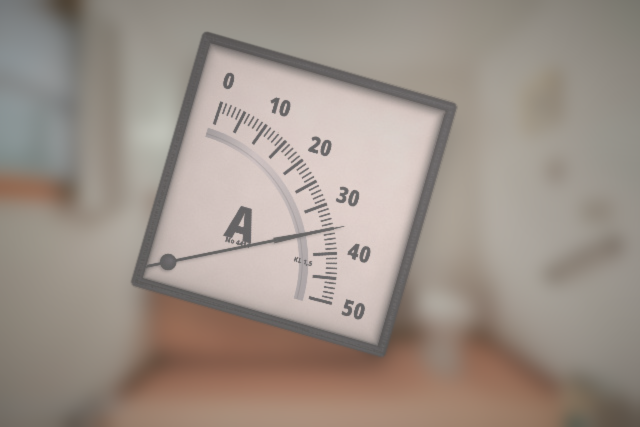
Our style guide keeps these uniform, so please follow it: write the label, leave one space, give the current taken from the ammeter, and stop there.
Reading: 35 A
